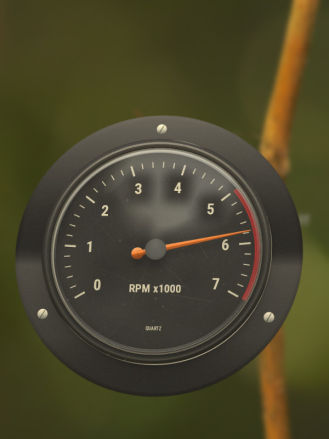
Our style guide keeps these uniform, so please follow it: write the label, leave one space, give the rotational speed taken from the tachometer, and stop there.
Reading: 5800 rpm
